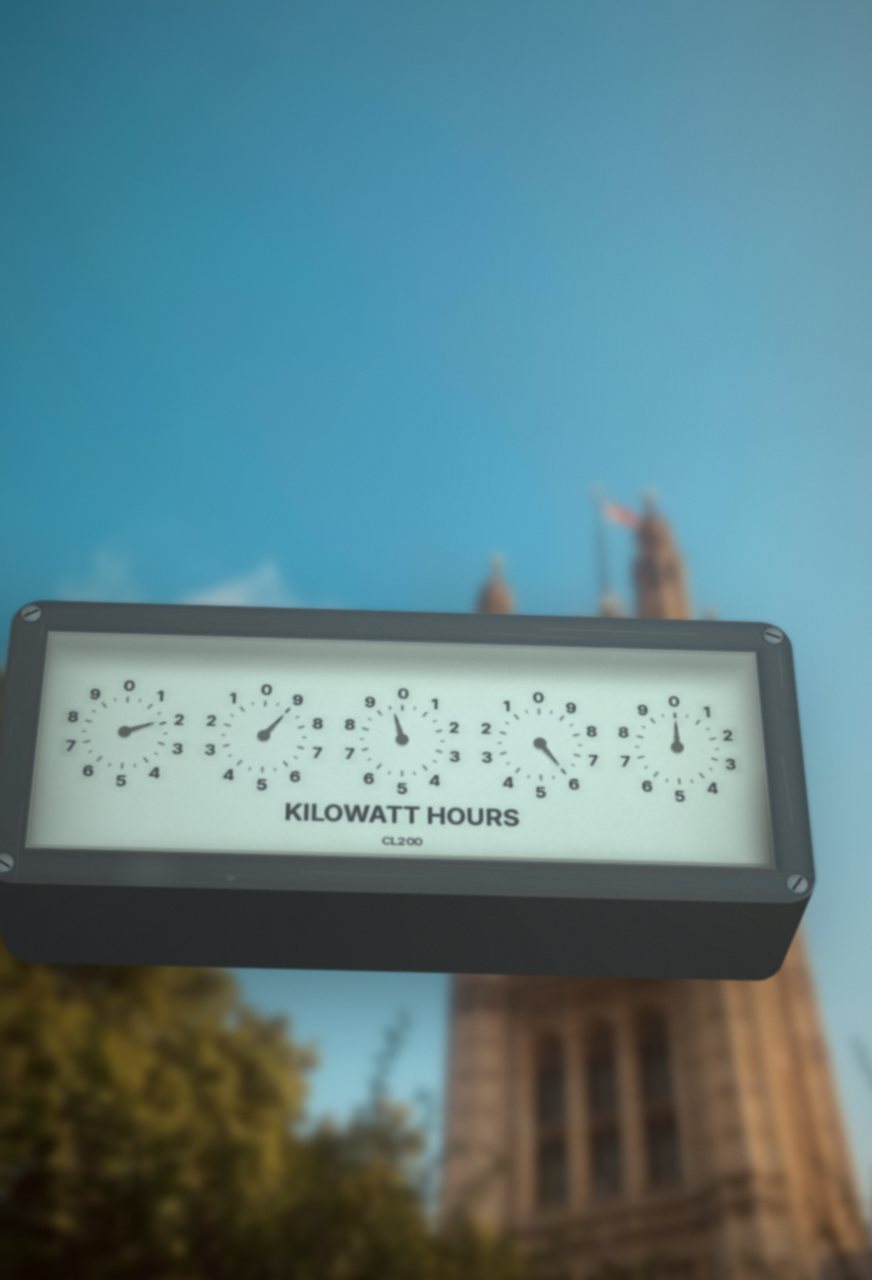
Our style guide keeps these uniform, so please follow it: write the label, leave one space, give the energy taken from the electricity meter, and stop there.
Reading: 18960 kWh
